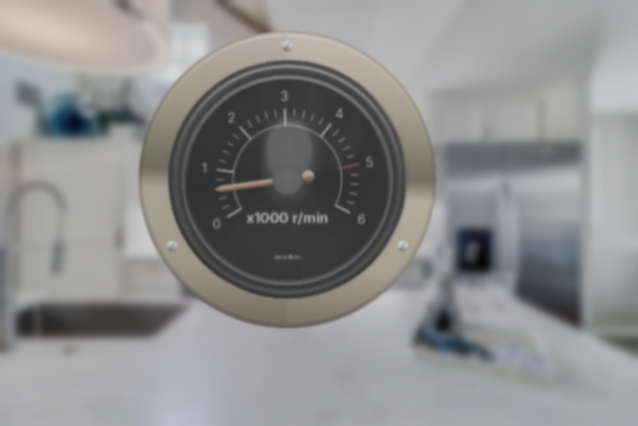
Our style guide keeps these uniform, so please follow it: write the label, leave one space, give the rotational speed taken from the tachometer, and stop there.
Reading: 600 rpm
